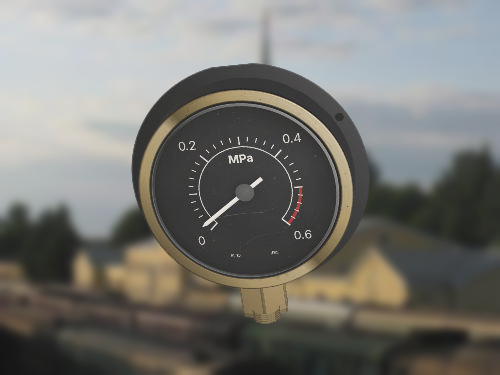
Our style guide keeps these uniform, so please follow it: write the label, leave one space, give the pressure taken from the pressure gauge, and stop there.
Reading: 0.02 MPa
